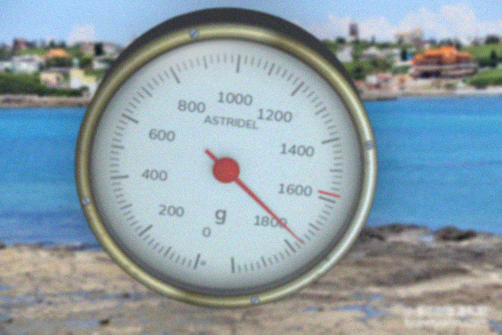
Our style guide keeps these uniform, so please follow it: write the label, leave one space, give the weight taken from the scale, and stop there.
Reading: 1760 g
